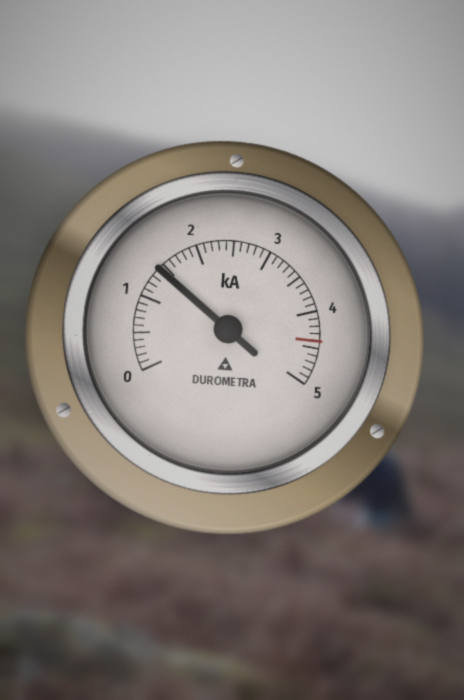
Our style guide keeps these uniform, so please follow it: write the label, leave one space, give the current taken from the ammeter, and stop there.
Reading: 1.4 kA
